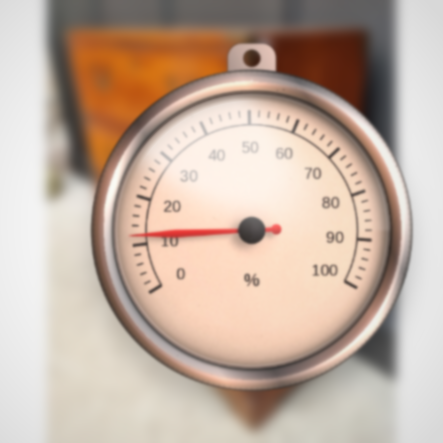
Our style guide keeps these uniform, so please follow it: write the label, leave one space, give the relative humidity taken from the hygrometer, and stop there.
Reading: 12 %
